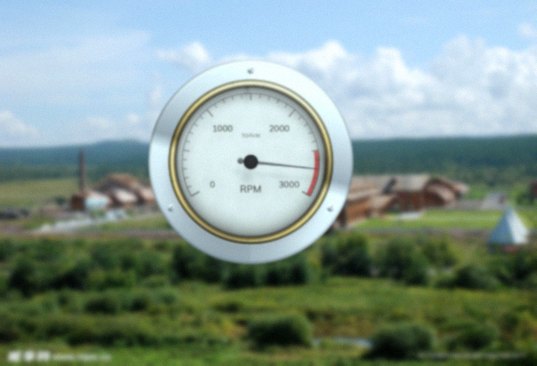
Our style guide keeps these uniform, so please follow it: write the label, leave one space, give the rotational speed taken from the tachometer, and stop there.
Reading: 2700 rpm
